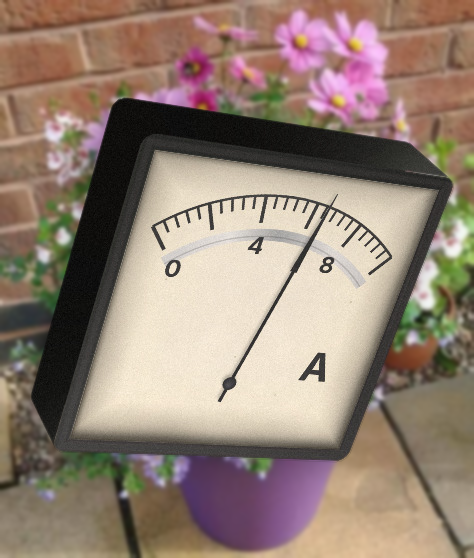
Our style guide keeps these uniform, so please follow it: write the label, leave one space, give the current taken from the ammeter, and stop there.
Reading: 6.4 A
